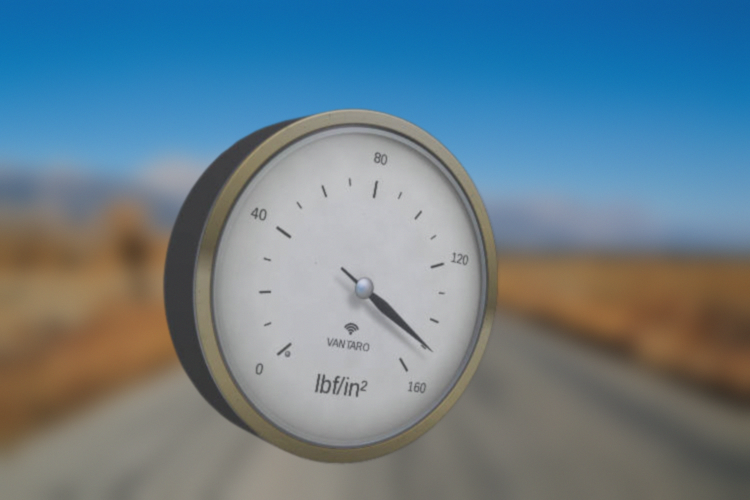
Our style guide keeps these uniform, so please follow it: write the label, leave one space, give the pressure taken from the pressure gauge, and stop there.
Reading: 150 psi
